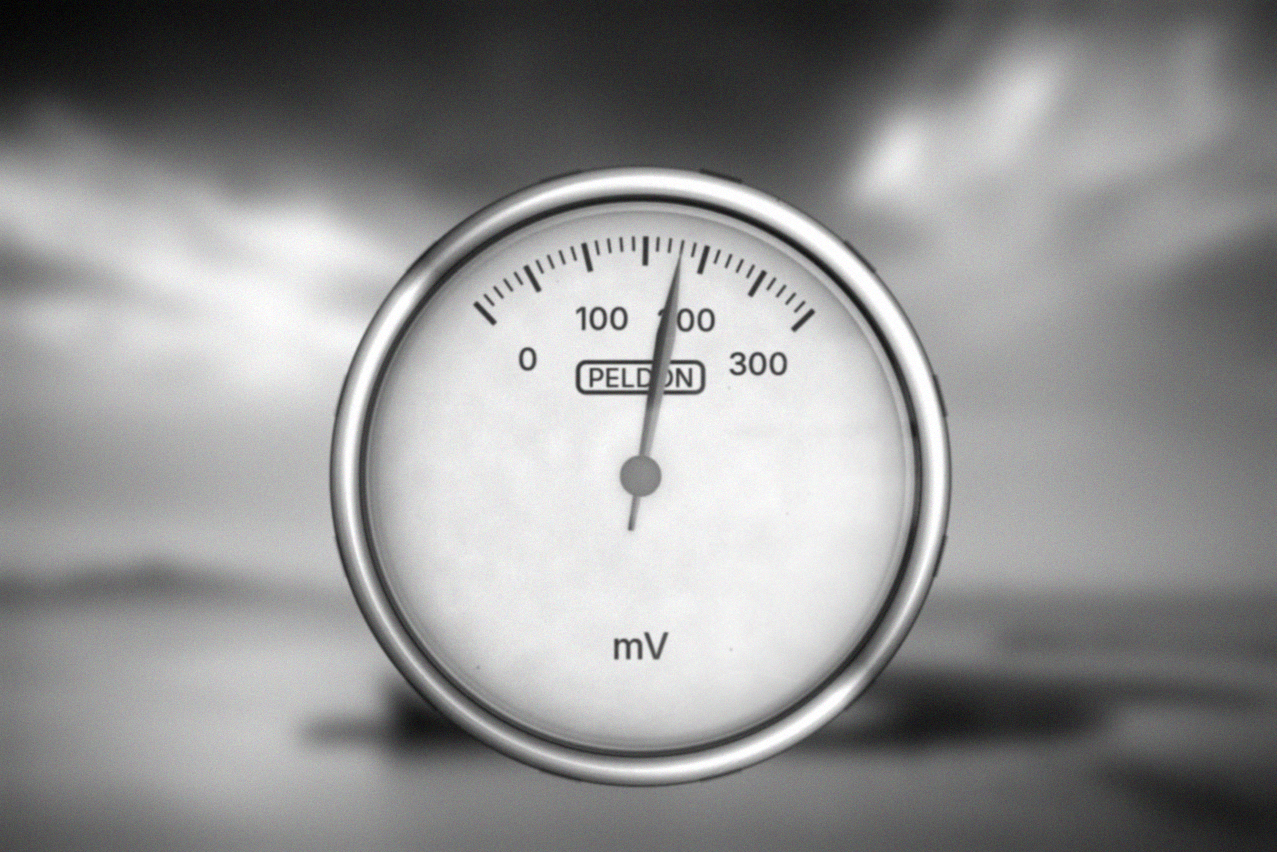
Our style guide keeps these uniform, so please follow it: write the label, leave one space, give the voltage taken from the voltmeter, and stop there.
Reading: 180 mV
